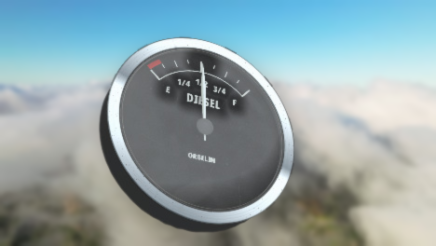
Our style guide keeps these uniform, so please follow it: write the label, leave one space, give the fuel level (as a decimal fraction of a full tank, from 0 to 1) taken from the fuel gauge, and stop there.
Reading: 0.5
